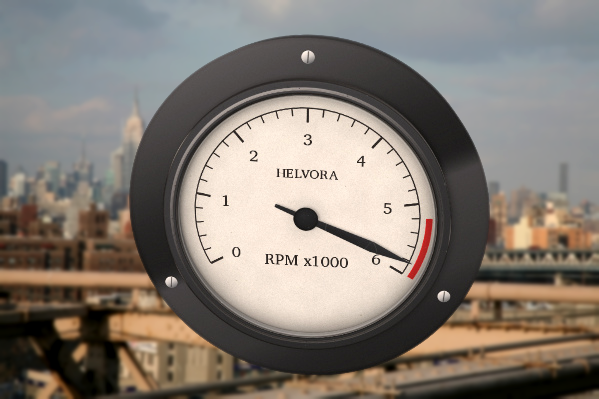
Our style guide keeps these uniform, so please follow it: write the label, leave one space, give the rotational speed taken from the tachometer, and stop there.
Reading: 5800 rpm
